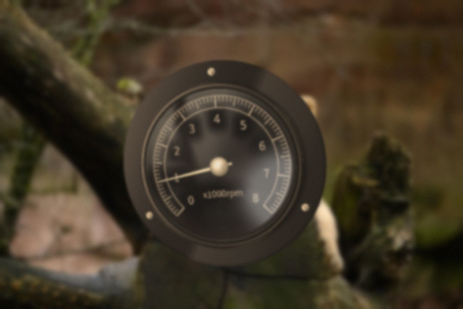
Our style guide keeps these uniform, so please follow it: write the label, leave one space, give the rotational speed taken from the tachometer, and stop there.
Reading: 1000 rpm
